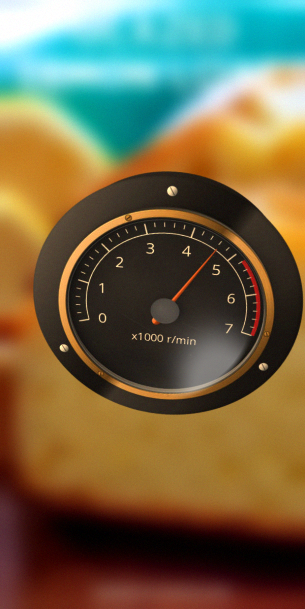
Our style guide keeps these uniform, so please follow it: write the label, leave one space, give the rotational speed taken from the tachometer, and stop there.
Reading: 4600 rpm
